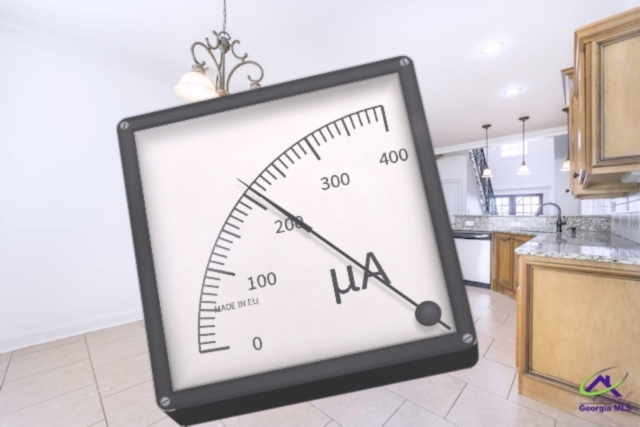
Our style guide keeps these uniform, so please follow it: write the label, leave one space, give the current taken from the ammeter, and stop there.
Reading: 210 µA
